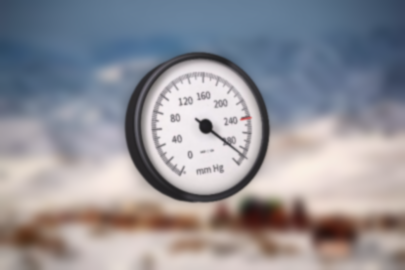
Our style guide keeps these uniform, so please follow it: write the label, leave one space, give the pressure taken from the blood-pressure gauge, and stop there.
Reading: 290 mmHg
